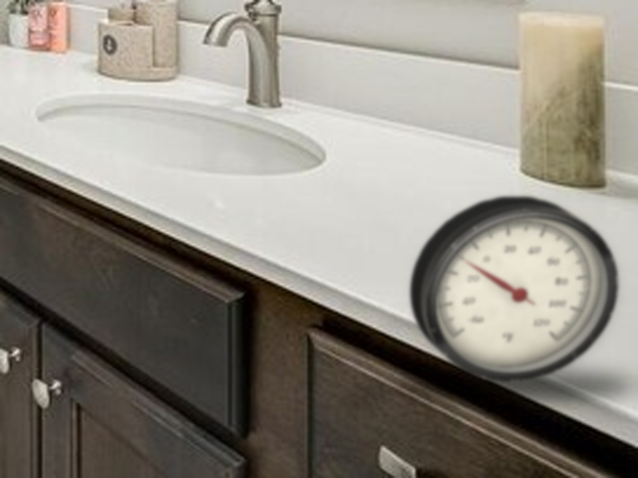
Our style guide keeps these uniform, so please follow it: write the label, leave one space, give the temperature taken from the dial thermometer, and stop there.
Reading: -10 °F
